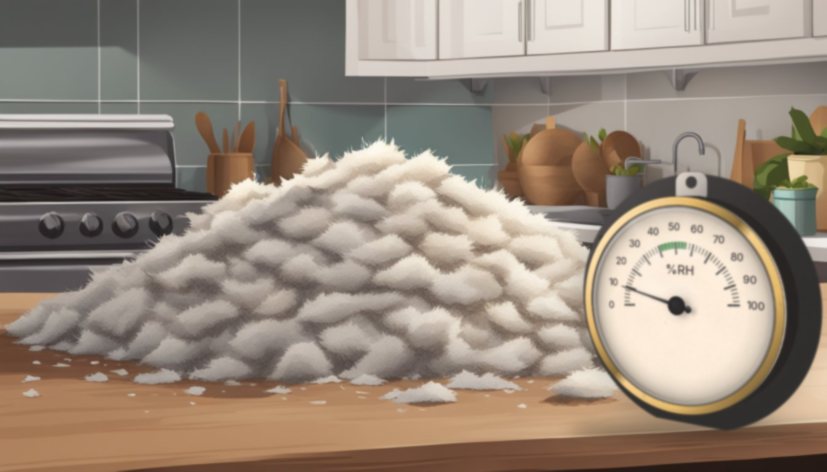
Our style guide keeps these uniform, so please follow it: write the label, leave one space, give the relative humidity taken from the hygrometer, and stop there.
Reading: 10 %
